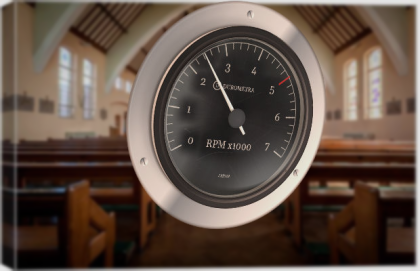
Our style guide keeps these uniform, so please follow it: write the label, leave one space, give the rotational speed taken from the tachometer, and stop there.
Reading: 2400 rpm
